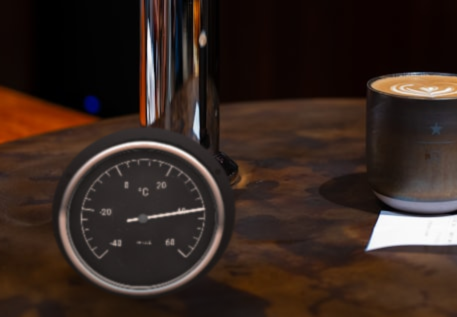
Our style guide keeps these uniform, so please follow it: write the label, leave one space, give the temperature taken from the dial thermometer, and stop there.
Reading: 40 °C
